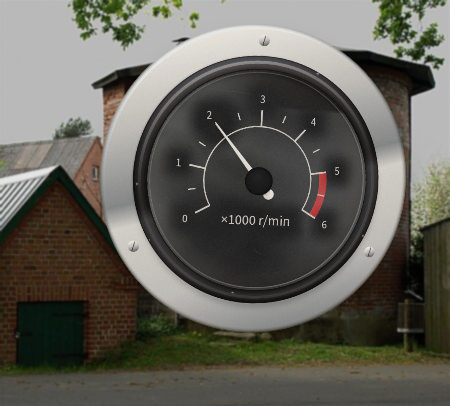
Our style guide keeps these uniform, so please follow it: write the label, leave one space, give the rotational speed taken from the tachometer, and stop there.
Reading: 2000 rpm
